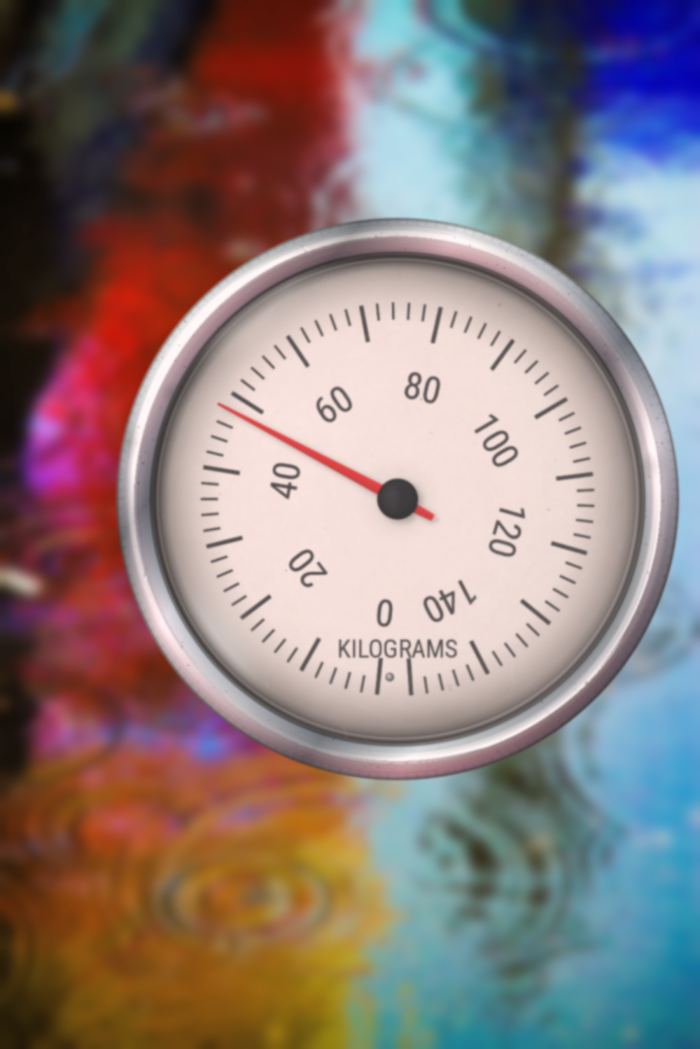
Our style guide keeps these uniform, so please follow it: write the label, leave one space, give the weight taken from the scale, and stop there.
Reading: 48 kg
